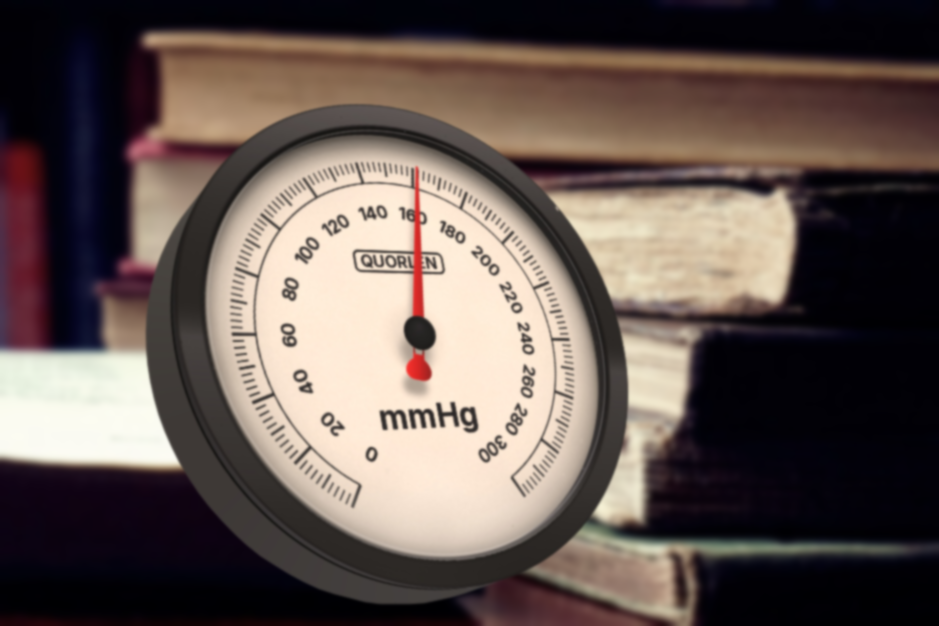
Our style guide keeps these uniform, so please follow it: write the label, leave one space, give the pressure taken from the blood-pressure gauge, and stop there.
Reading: 160 mmHg
